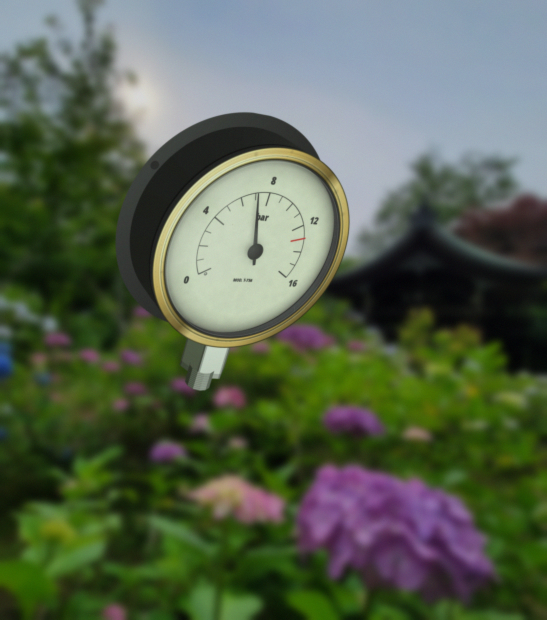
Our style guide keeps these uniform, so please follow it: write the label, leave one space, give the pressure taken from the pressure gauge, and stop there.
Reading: 7 bar
